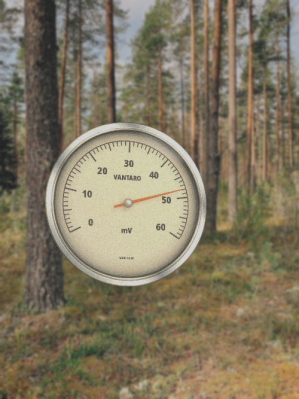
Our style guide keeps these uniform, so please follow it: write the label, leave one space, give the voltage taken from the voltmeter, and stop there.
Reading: 48 mV
